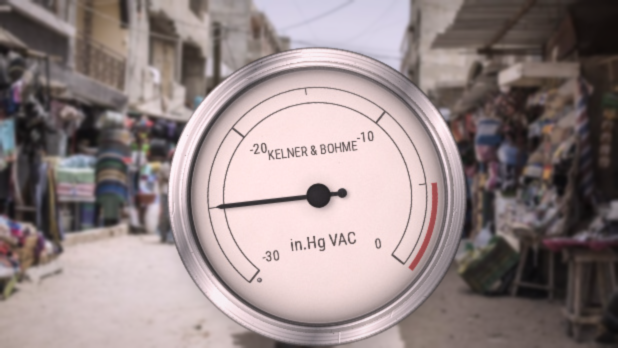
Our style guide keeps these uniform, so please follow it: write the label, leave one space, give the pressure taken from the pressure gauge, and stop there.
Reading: -25 inHg
